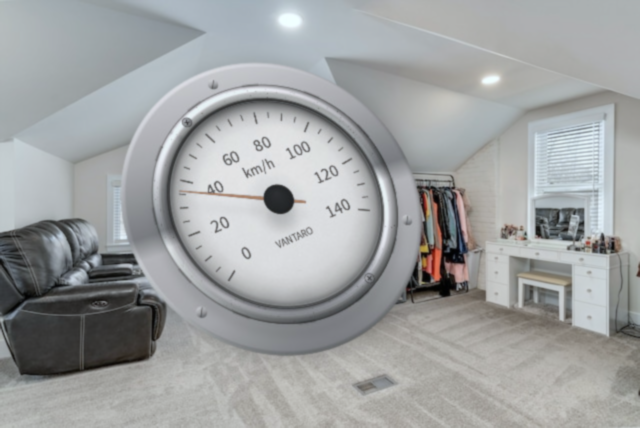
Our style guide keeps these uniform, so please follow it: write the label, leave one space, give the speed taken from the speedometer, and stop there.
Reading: 35 km/h
